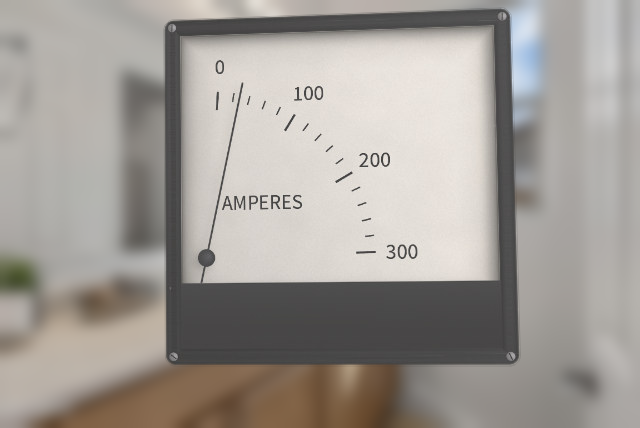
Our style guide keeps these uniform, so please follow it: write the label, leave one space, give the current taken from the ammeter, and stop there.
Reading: 30 A
